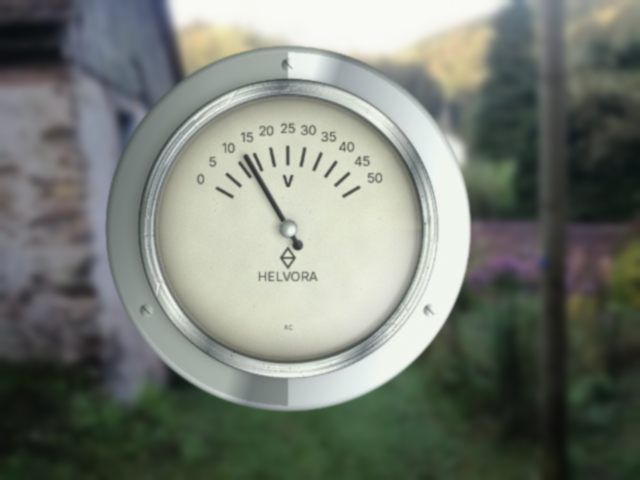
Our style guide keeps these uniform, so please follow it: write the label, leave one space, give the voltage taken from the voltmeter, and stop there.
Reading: 12.5 V
